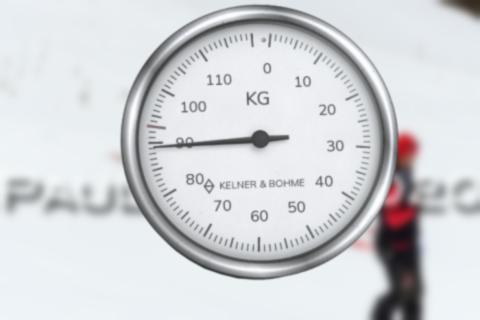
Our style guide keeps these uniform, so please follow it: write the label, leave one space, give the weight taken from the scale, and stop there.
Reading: 89 kg
